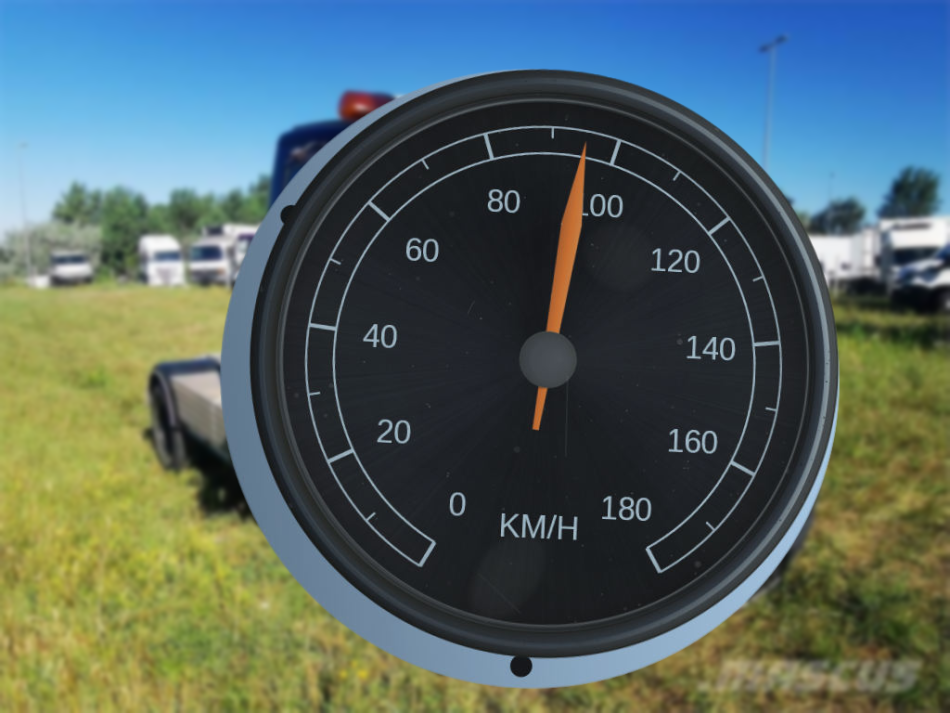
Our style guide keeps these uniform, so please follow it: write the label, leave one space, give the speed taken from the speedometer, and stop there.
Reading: 95 km/h
